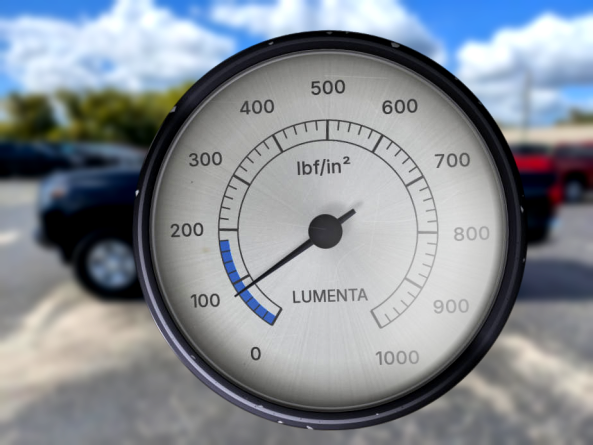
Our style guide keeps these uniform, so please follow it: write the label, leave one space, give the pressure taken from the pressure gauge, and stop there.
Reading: 80 psi
